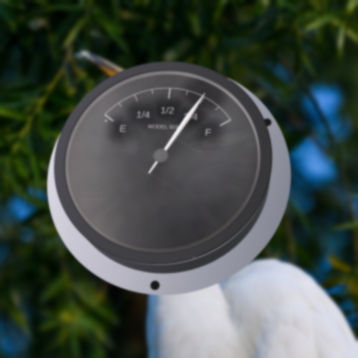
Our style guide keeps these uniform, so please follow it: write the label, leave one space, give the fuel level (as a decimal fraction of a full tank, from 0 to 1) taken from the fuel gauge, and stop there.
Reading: 0.75
